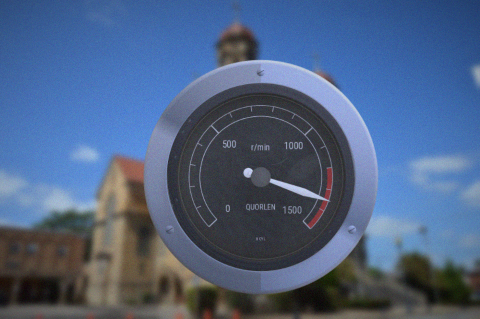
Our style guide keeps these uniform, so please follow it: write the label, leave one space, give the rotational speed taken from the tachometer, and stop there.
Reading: 1350 rpm
